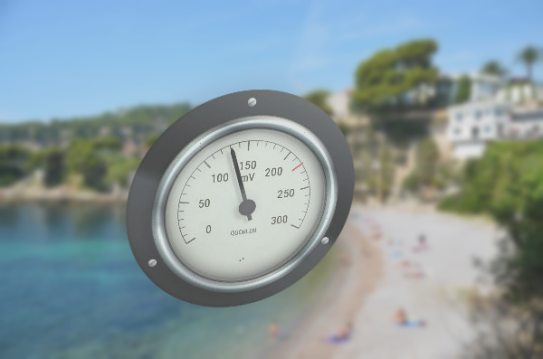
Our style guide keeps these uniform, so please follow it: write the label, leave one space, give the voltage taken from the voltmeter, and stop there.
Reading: 130 mV
